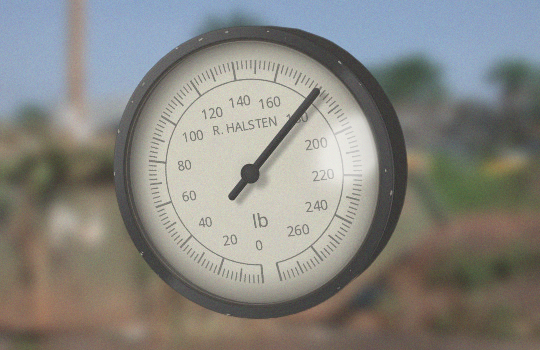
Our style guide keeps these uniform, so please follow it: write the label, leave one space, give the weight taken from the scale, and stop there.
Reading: 180 lb
